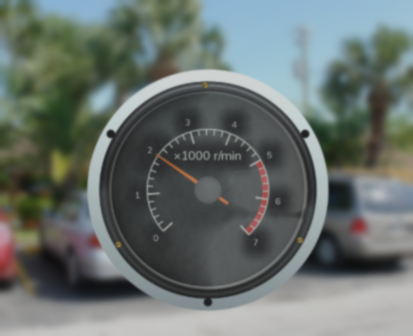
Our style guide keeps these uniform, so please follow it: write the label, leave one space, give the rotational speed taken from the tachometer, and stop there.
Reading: 2000 rpm
